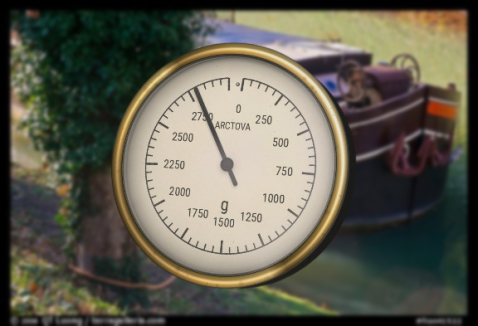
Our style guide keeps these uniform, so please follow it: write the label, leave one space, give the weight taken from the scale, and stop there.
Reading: 2800 g
